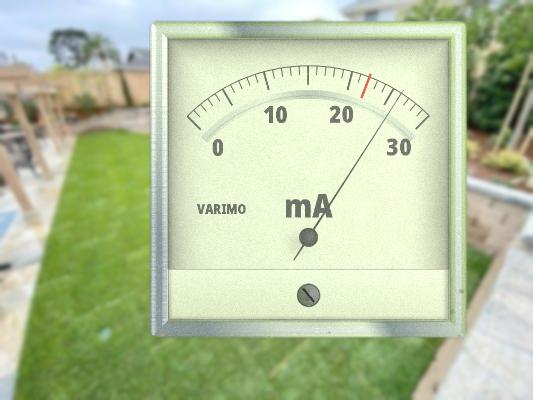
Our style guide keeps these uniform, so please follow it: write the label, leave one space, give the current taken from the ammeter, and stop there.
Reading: 26 mA
